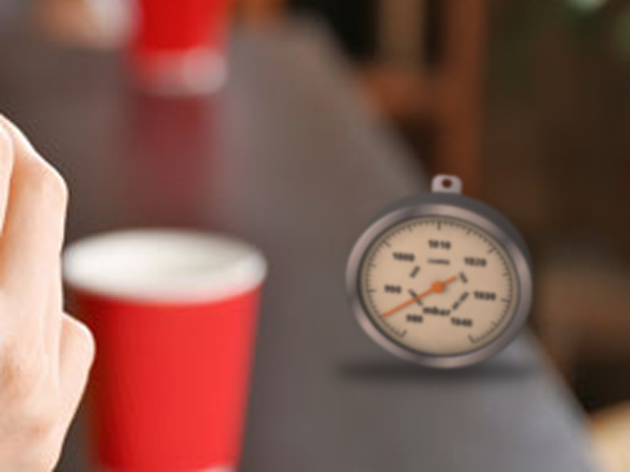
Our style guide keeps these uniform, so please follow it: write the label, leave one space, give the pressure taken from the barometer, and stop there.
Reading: 985 mbar
